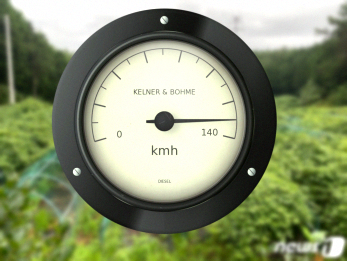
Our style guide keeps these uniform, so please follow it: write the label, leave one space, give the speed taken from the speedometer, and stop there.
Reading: 130 km/h
